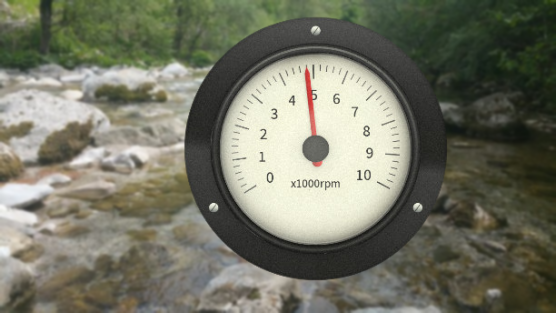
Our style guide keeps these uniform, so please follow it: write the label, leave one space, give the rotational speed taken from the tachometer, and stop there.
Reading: 4800 rpm
